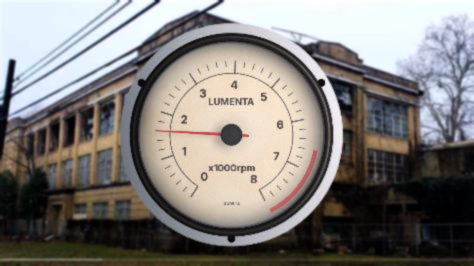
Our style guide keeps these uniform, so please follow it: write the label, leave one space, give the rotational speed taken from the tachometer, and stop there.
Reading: 1600 rpm
